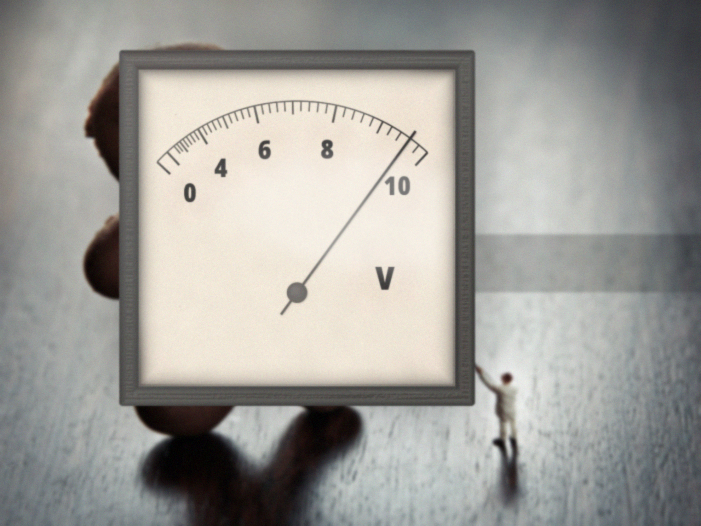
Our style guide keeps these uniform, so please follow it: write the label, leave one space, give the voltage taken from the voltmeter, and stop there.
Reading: 9.6 V
